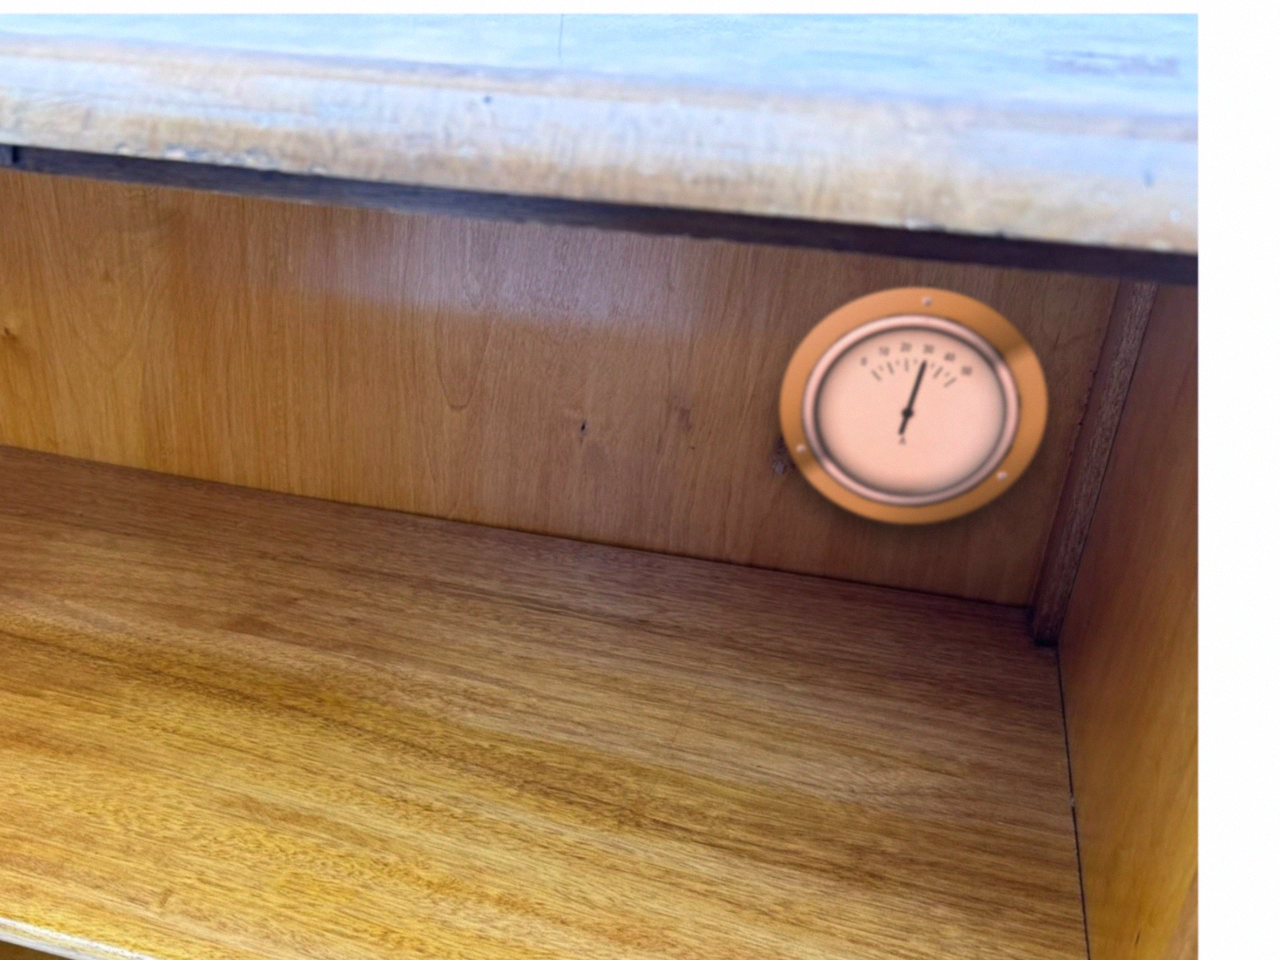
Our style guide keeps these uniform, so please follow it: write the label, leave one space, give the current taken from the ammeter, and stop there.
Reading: 30 A
